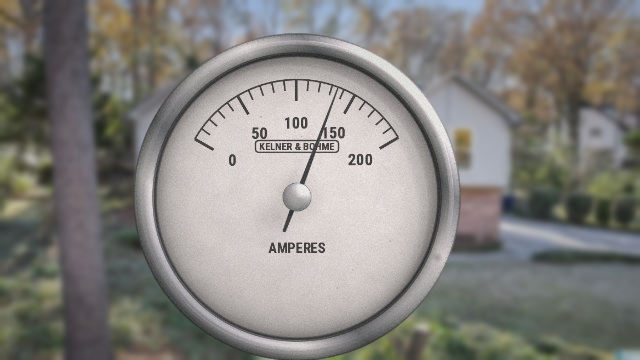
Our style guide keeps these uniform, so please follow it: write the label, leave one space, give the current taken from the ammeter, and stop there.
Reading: 135 A
